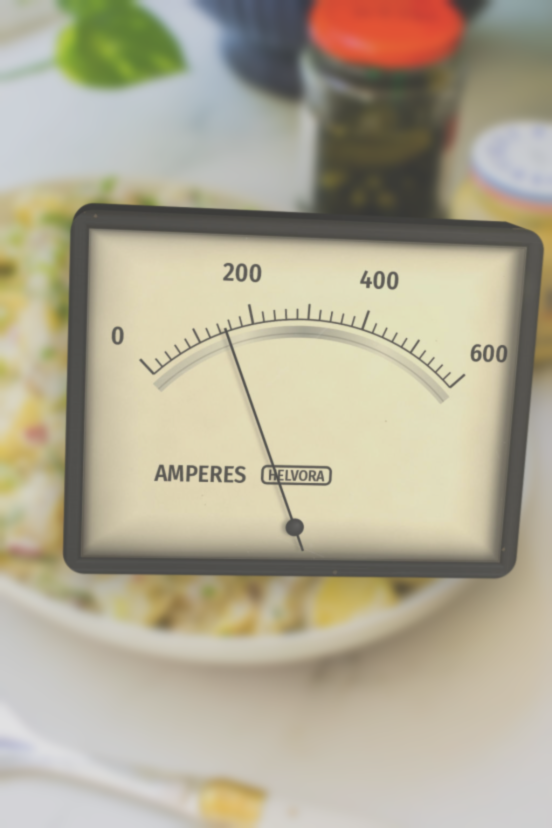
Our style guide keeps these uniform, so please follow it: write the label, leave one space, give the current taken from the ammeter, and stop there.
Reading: 150 A
